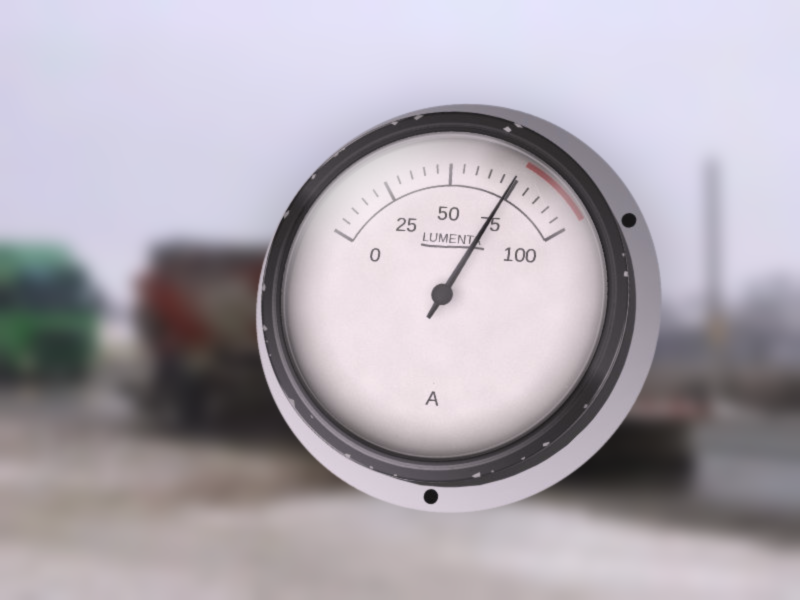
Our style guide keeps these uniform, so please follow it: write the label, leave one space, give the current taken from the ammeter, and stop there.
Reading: 75 A
